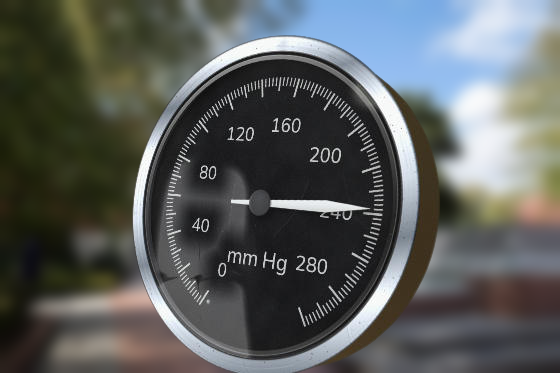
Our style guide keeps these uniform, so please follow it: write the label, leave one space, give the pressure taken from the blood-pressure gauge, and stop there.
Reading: 238 mmHg
